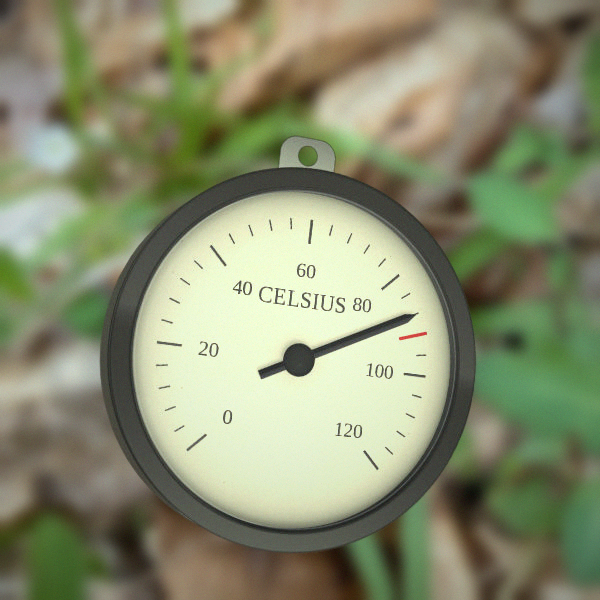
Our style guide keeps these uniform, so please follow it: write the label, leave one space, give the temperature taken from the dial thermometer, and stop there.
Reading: 88 °C
